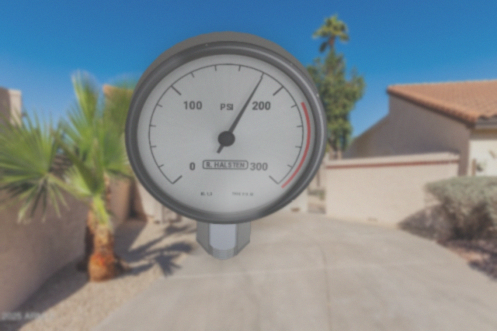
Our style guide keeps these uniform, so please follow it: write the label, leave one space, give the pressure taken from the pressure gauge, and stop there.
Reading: 180 psi
